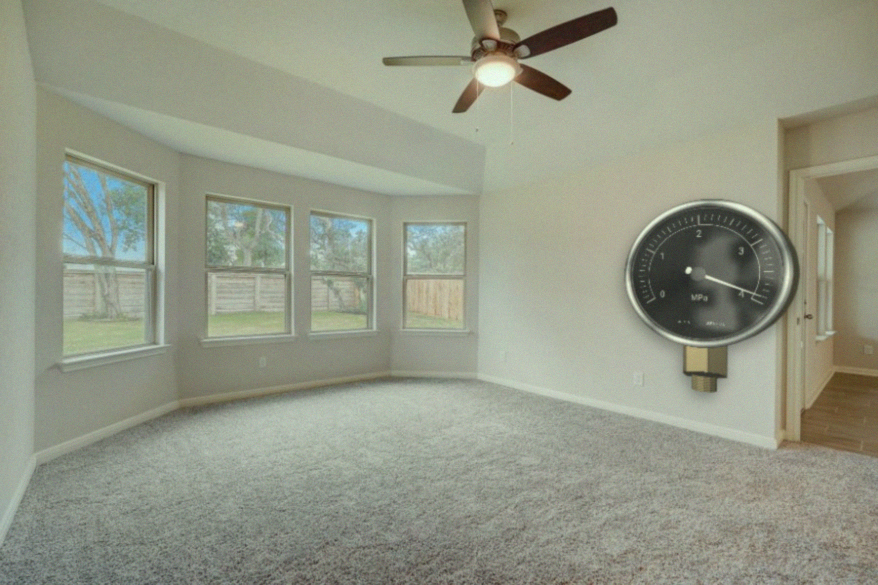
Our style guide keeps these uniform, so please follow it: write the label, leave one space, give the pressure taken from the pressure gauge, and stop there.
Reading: 3.9 MPa
